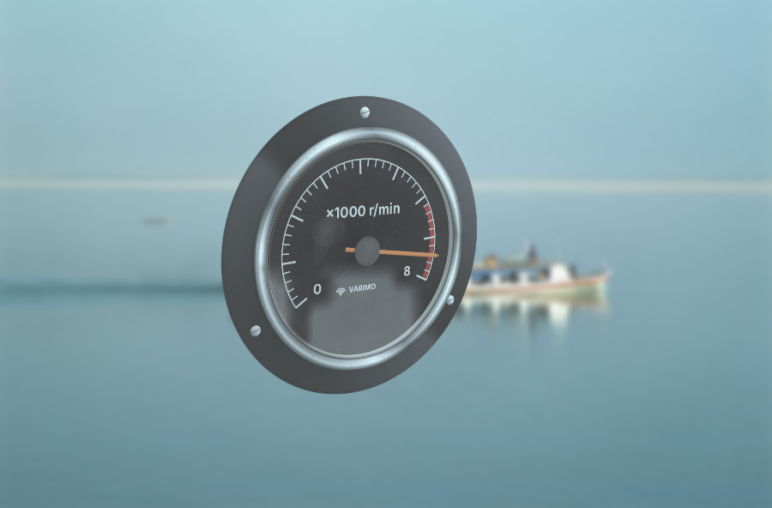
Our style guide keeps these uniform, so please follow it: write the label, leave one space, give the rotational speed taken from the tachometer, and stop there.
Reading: 7400 rpm
